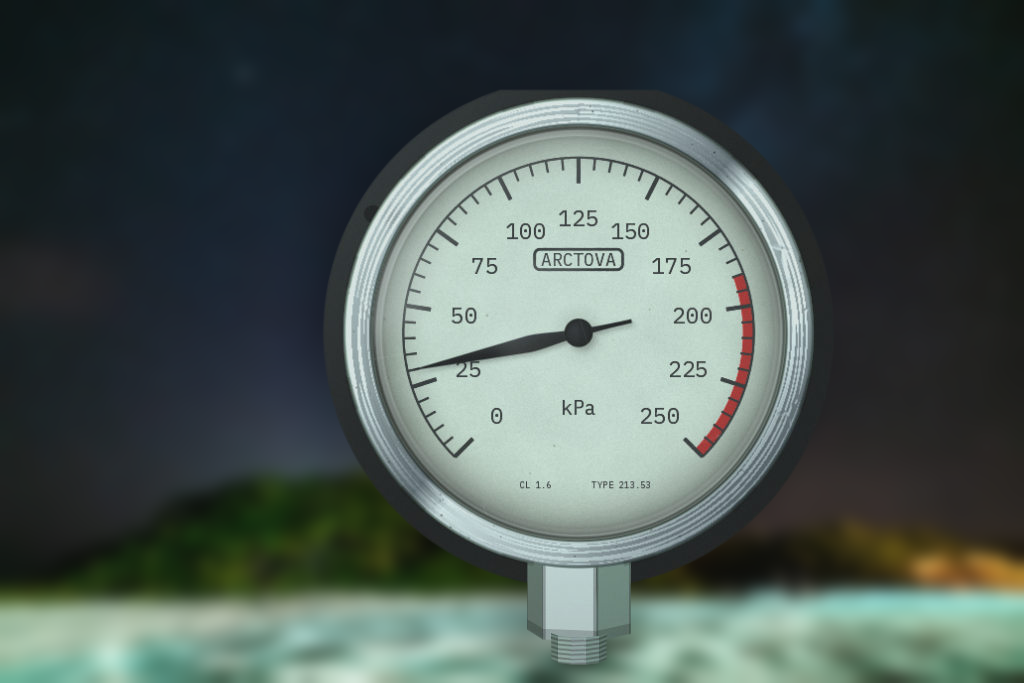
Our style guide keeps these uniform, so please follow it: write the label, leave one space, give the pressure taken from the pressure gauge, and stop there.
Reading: 30 kPa
